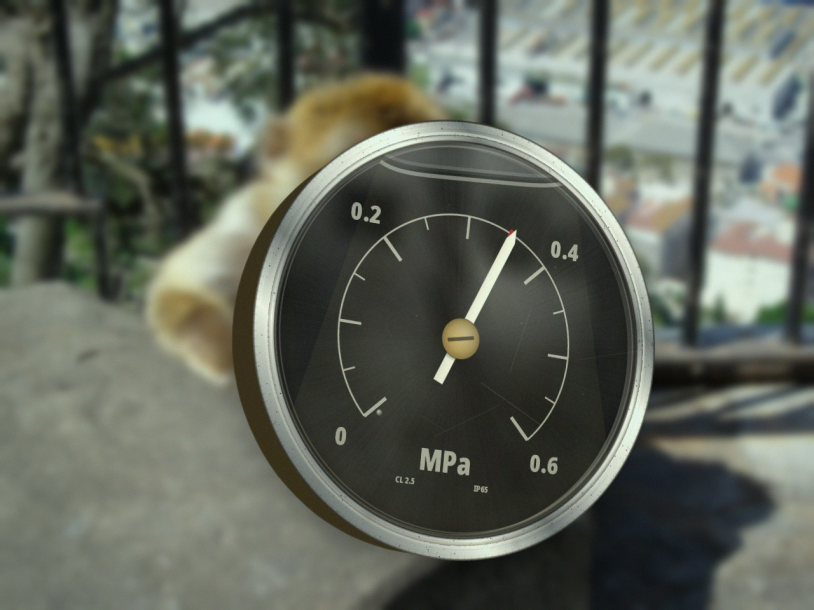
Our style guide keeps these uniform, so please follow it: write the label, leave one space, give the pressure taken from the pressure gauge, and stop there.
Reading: 0.35 MPa
